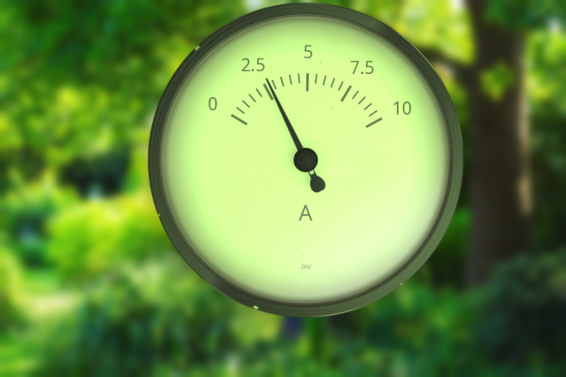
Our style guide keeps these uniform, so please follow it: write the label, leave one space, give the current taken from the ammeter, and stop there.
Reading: 2.75 A
